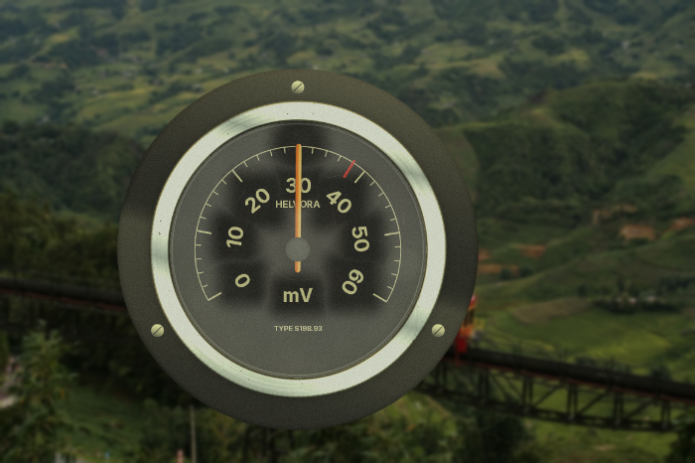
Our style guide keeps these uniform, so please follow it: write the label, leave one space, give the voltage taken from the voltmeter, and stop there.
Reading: 30 mV
